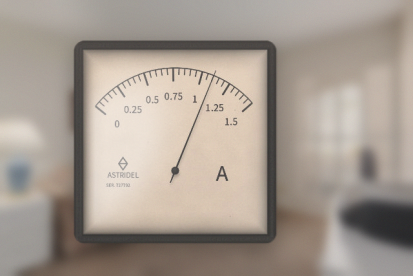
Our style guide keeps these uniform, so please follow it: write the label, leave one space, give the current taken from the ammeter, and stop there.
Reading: 1.1 A
